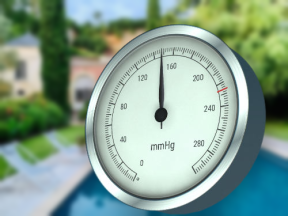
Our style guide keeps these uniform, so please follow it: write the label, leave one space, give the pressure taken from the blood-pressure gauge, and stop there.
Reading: 150 mmHg
